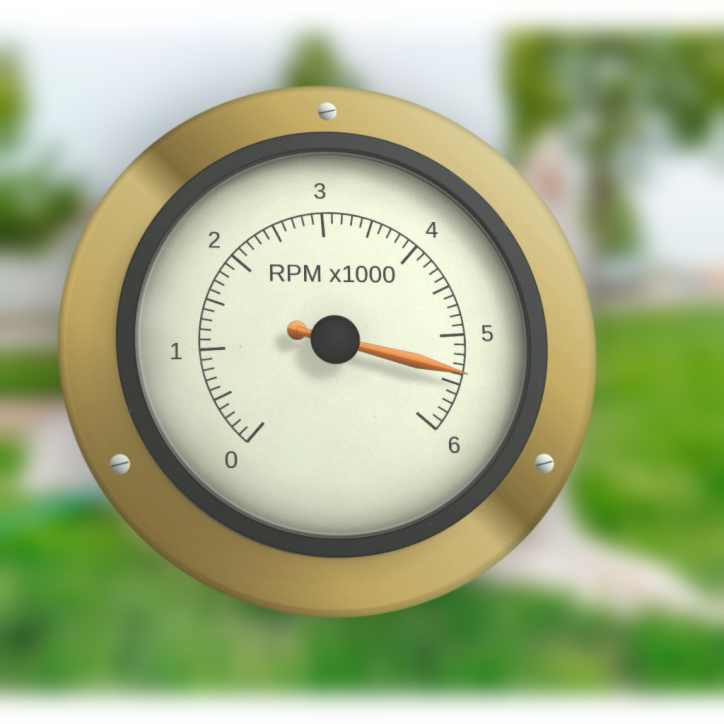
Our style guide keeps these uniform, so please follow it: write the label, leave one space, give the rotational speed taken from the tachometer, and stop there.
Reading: 5400 rpm
